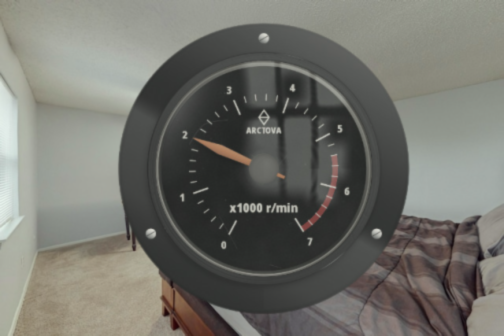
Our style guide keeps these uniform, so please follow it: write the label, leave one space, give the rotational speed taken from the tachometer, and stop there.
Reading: 2000 rpm
